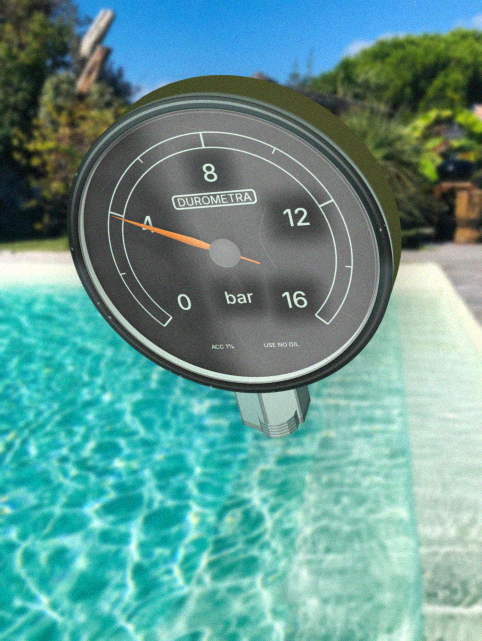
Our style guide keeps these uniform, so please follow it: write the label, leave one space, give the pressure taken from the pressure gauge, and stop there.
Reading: 4 bar
